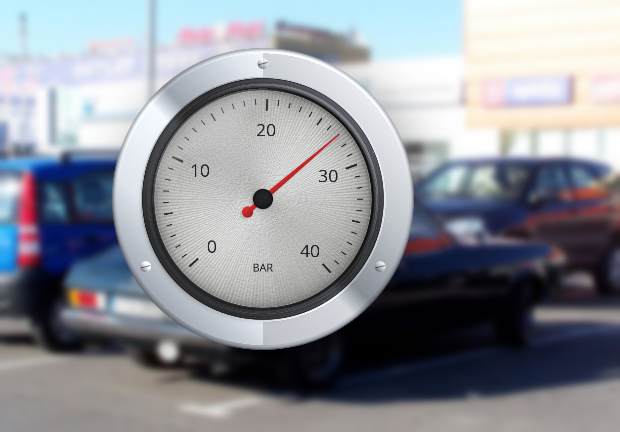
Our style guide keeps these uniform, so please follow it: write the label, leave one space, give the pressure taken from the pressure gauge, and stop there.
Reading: 27 bar
